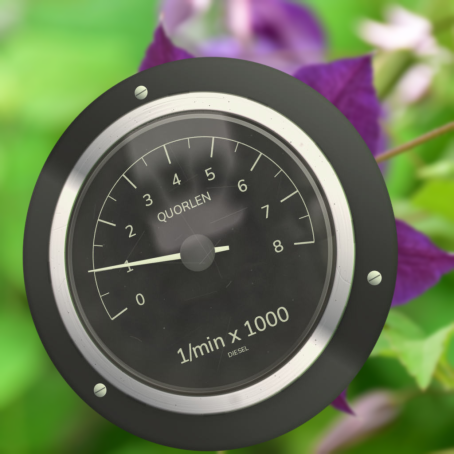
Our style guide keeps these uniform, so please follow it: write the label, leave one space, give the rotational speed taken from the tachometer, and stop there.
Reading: 1000 rpm
